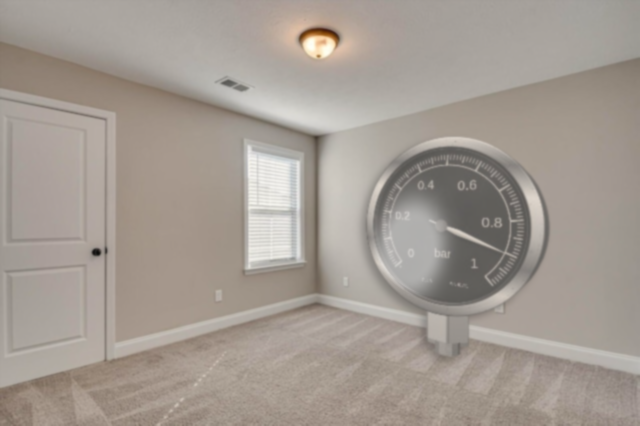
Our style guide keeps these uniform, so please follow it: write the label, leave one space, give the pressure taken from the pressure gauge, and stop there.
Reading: 0.9 bar
